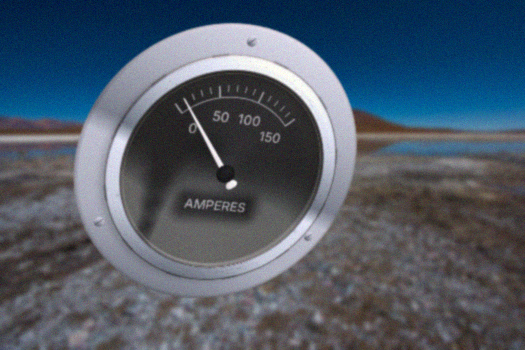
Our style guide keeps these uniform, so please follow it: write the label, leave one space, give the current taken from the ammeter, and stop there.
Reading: 10 A
